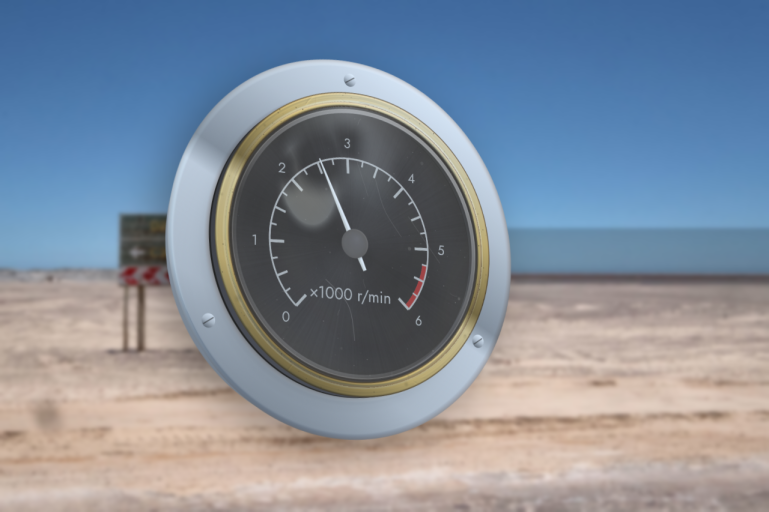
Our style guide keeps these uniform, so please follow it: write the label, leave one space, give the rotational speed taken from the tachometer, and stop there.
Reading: 2500 rpm
